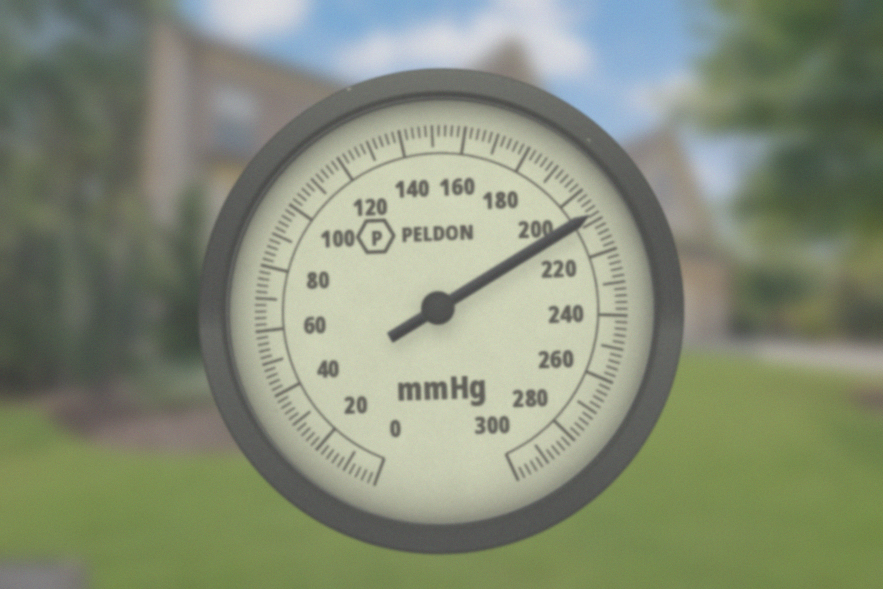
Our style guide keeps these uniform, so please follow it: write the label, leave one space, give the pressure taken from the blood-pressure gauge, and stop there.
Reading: 208 mmHg
